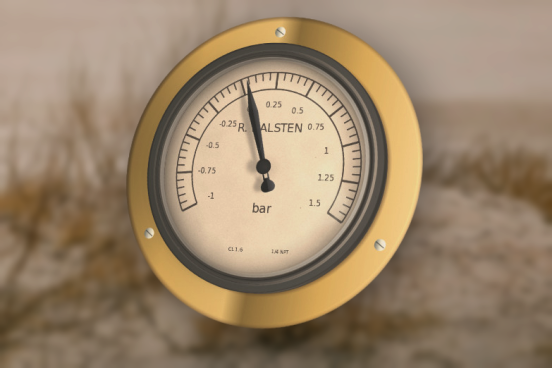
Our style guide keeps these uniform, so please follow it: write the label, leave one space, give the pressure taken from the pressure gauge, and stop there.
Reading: 0.05 bar
